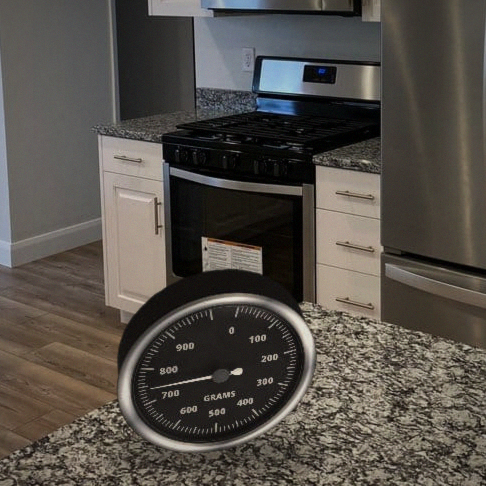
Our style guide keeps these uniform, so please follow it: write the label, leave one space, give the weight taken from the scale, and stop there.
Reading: 750 g
